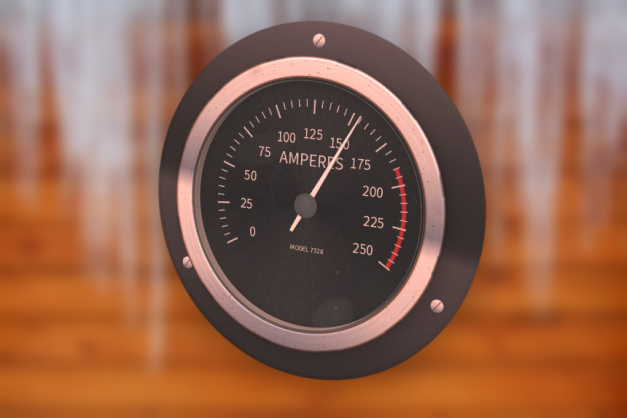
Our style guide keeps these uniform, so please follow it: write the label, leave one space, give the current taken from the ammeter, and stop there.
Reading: 155 A
